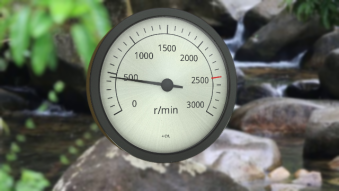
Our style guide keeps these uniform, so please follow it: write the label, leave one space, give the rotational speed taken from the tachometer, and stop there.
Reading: 450 rpm
